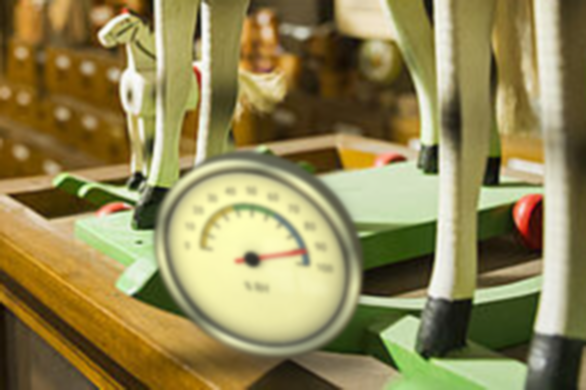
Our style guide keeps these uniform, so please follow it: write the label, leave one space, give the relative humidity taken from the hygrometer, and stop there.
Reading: 90 %
